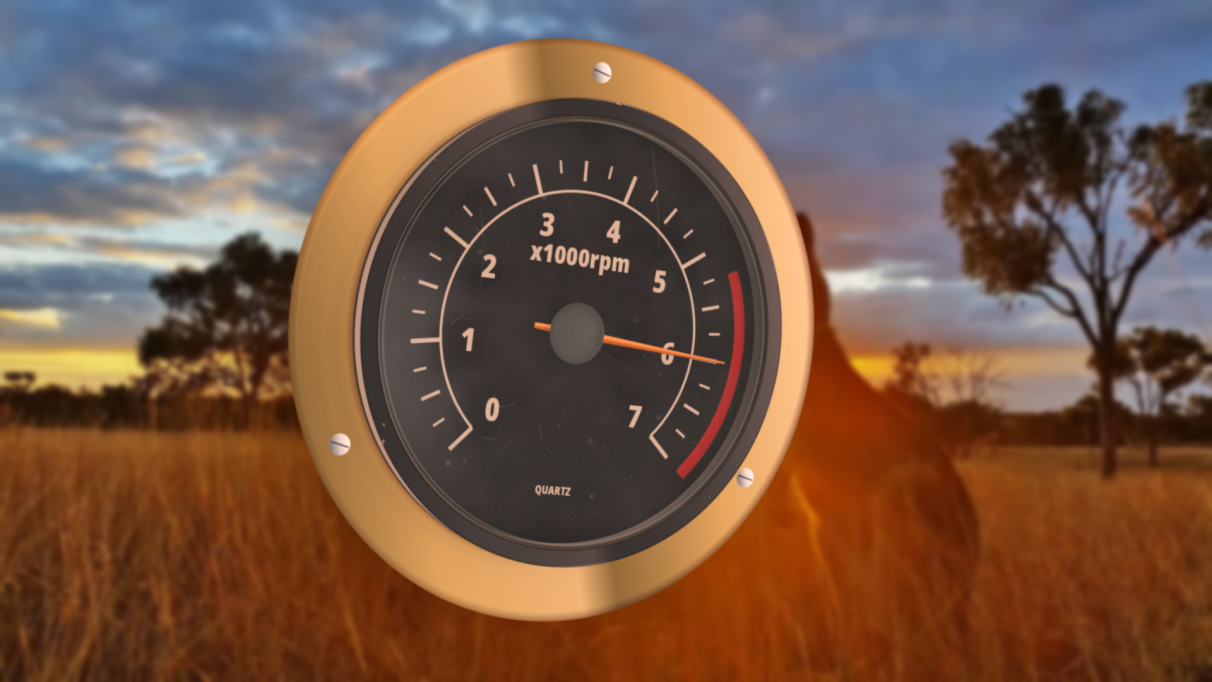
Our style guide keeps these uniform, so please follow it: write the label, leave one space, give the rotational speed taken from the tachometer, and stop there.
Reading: 6000 rpm
